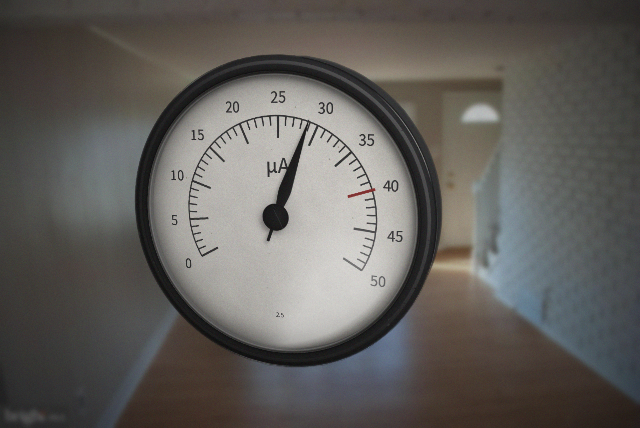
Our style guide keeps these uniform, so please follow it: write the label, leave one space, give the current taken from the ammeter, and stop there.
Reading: 29 µA
